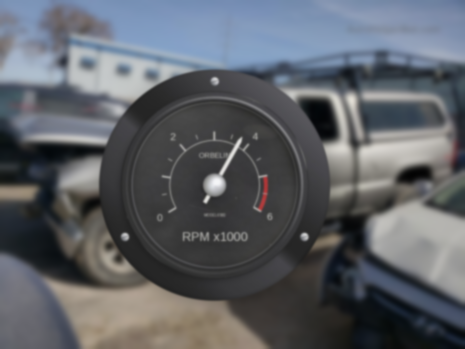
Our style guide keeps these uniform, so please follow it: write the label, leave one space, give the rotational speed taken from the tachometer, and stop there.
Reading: 3750 rpm
